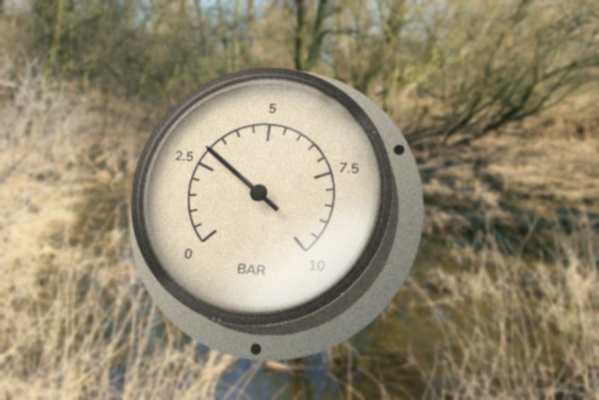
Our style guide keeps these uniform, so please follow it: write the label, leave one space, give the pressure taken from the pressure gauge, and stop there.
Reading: 3 bar
